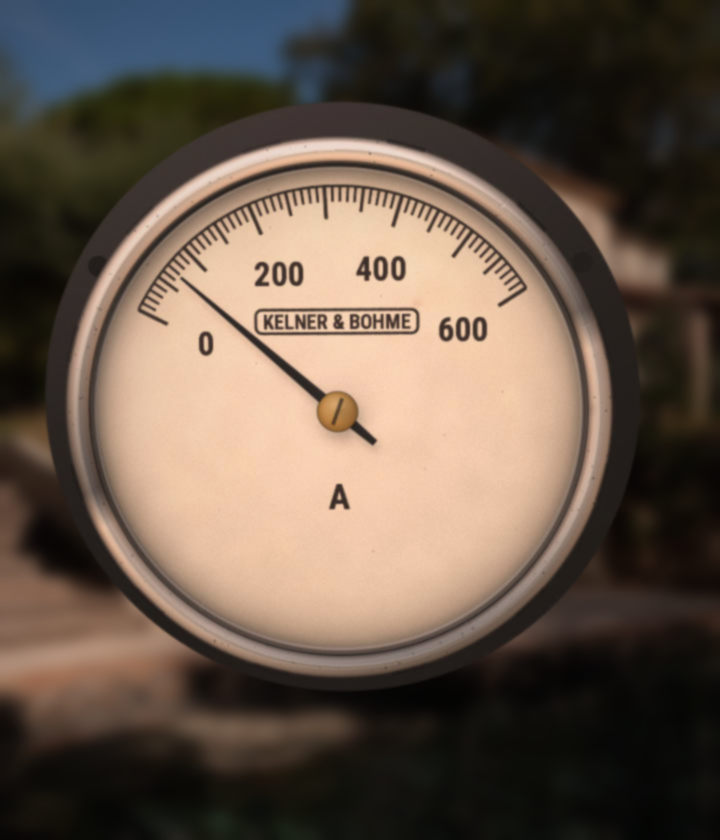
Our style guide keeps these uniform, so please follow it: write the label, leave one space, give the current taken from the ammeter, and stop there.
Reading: 70 A
